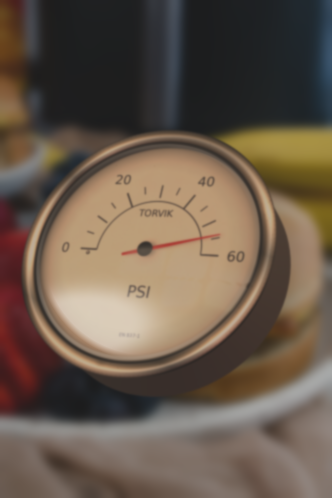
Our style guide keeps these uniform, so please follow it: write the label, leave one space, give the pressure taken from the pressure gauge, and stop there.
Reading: 55 psi
